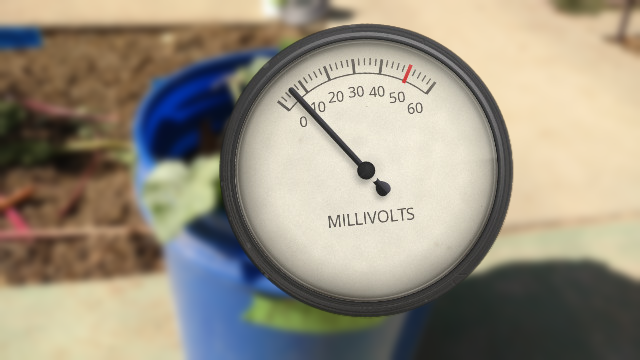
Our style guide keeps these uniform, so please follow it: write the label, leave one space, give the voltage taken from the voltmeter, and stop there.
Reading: 6 mV
